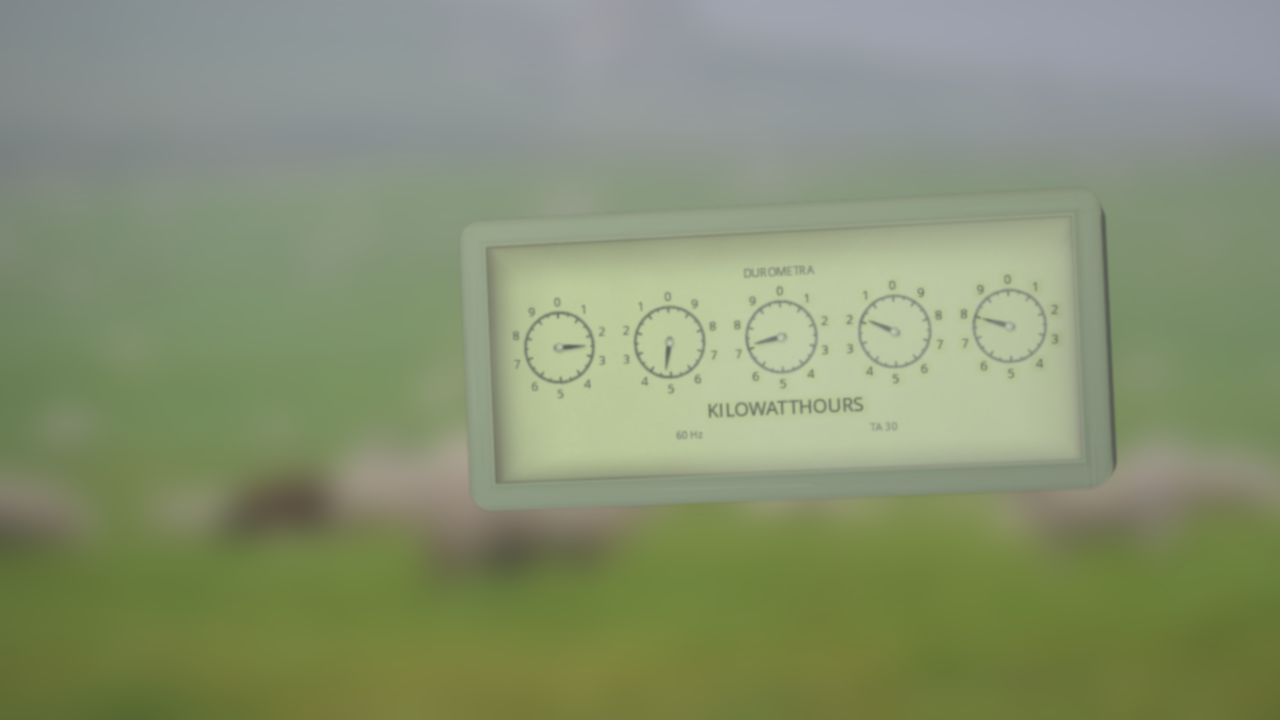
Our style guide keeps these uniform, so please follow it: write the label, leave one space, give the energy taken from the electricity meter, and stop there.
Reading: 24718 kWh
